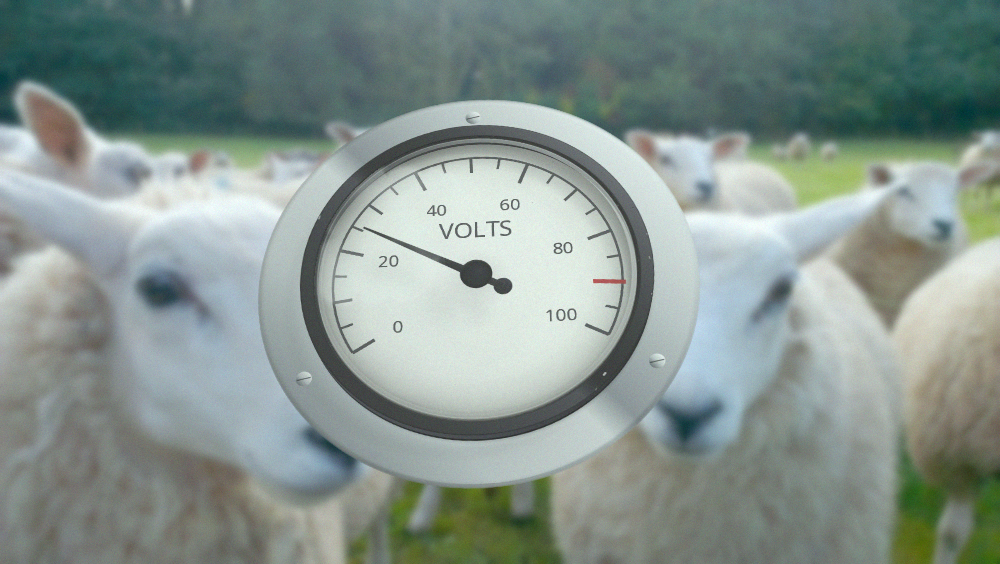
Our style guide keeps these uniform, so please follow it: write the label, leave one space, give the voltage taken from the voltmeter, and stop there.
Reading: 25 V
